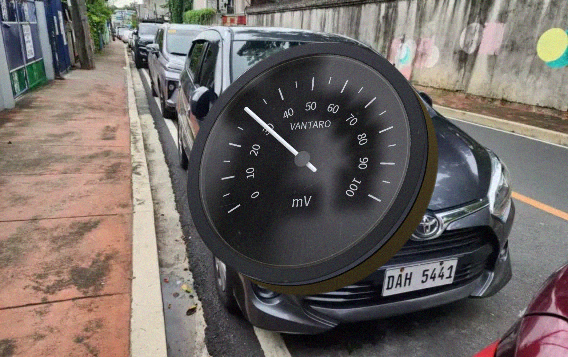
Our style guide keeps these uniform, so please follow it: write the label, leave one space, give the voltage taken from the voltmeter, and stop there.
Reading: 30 mV
